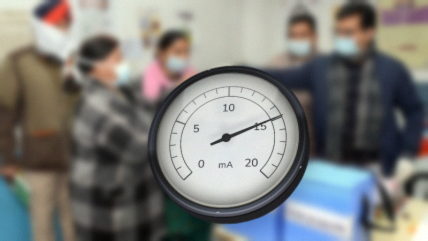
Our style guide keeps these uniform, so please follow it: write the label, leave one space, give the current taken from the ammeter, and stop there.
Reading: 15 mA
